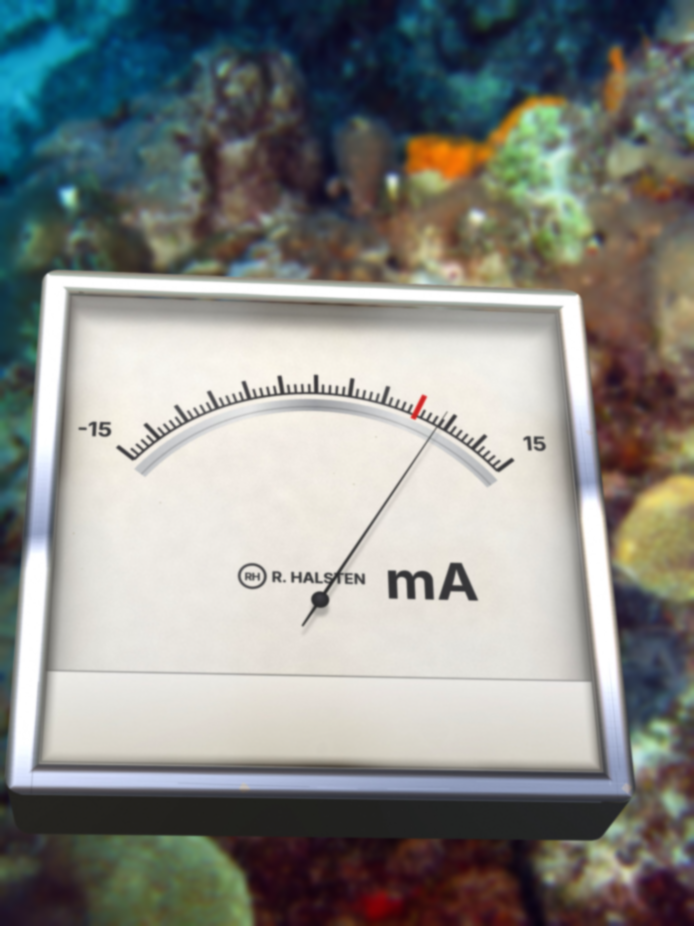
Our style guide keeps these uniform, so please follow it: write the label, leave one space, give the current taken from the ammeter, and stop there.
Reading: 9.5 mA
